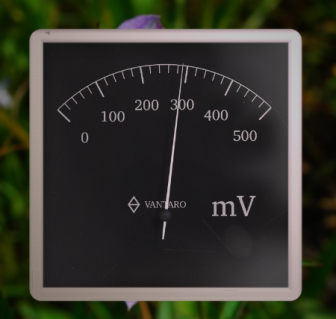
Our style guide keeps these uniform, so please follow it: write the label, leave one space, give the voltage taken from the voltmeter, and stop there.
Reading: 290 mV
